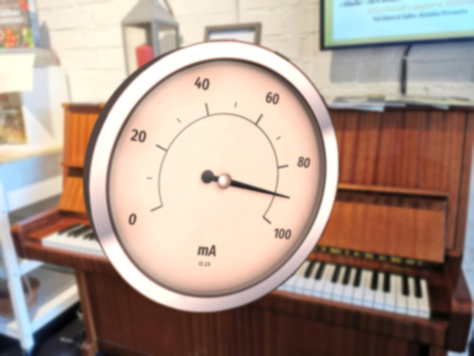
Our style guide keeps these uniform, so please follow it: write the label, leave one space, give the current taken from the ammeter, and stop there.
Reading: 90 mA
